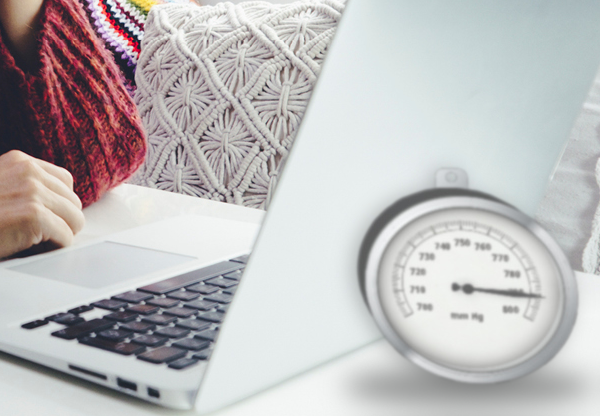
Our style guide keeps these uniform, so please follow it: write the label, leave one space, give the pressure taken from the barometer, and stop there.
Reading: 790 mmHg
